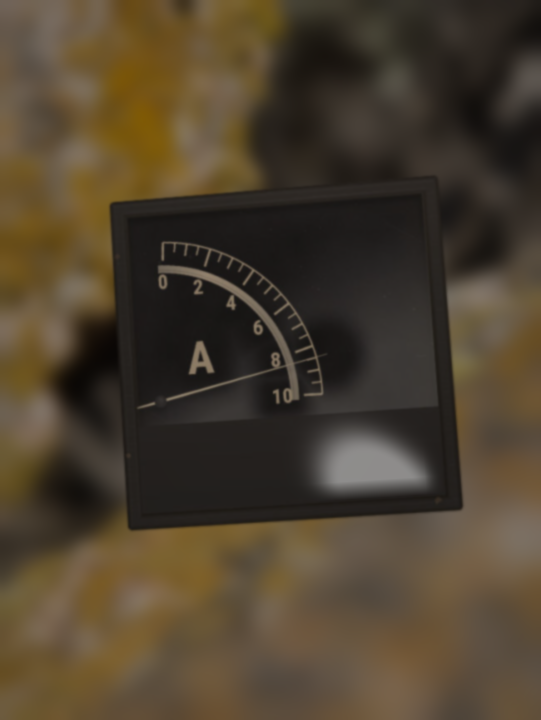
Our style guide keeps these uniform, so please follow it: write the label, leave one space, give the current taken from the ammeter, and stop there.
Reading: 8.5 A
